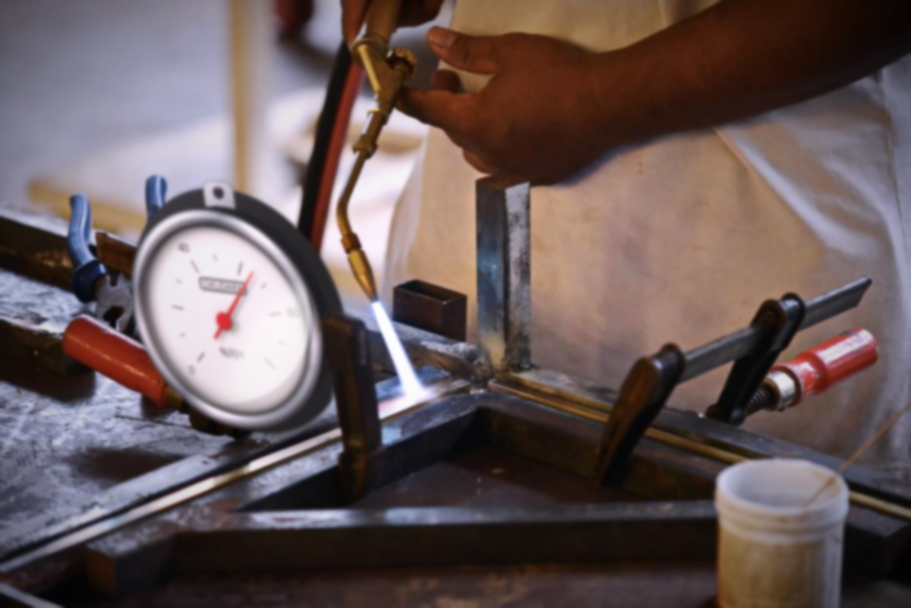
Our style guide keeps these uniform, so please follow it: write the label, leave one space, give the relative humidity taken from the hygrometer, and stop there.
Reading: 65 %
